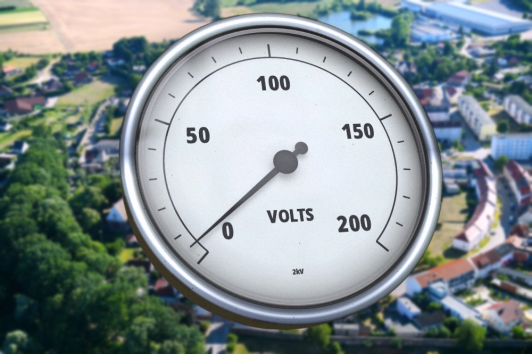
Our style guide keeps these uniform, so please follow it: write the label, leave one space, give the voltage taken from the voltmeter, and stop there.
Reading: 5 V
